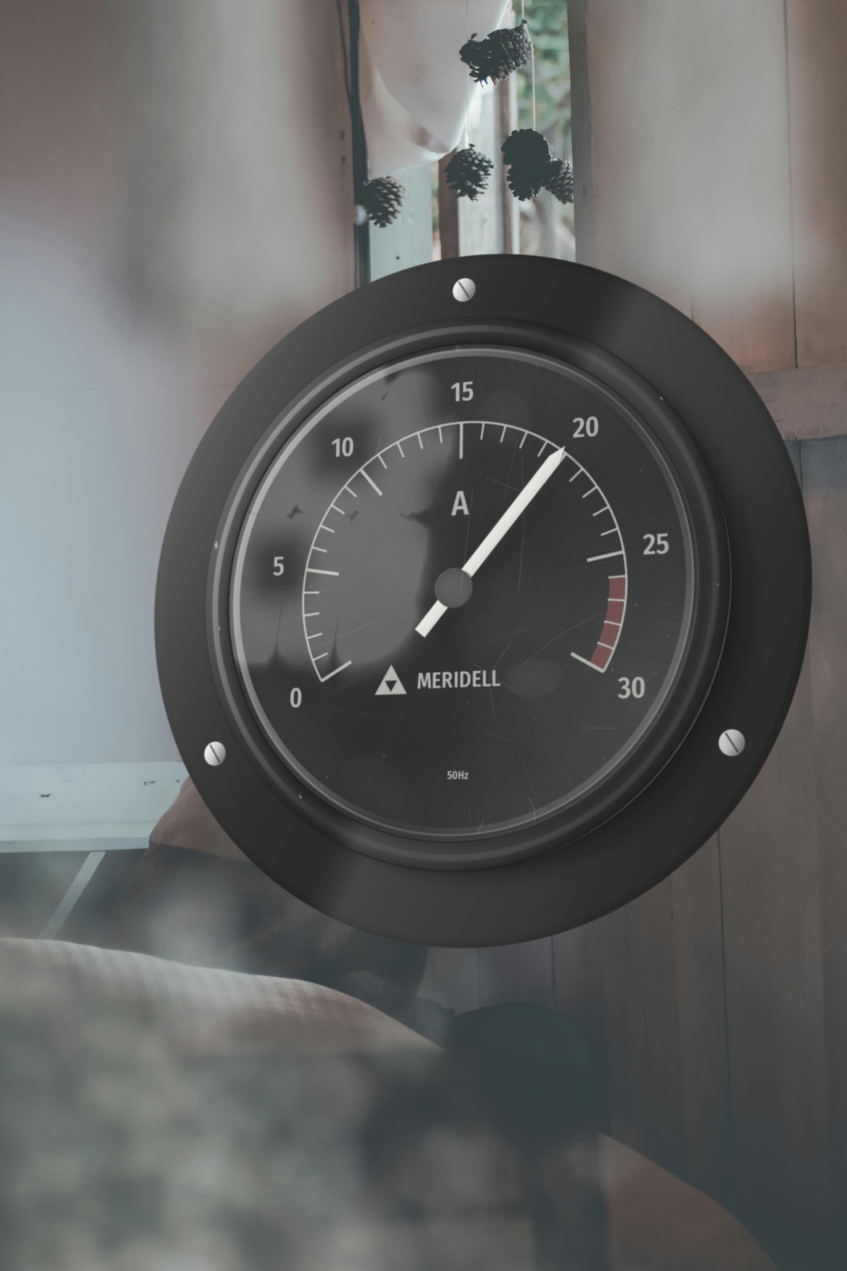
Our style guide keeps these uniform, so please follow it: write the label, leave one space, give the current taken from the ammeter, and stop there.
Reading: 20 A
